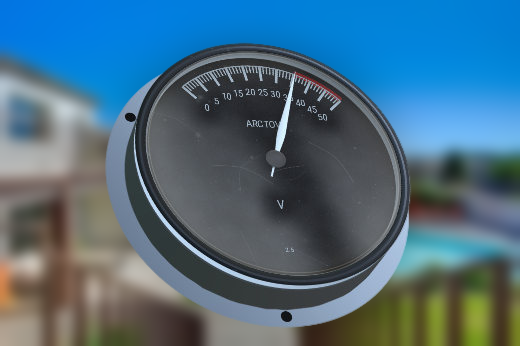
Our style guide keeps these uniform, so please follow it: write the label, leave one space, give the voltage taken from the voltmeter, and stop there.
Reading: 35 V
